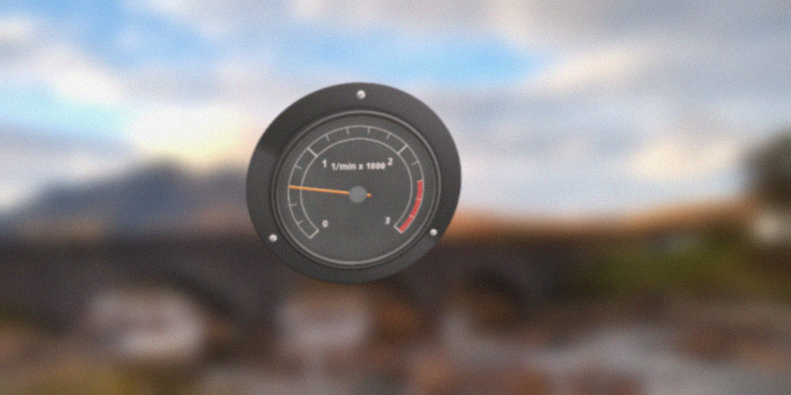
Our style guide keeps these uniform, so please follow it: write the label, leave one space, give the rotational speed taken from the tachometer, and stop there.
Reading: 600 rpm
